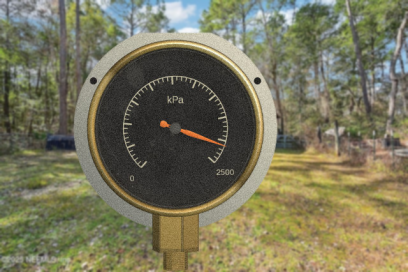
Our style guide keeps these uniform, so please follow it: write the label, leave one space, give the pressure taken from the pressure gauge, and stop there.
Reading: 2300 kPa
